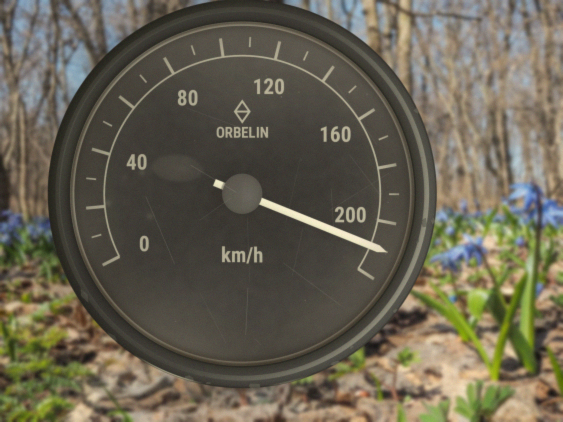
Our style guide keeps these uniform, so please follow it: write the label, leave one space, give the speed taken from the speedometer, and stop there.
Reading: 210 km/h
